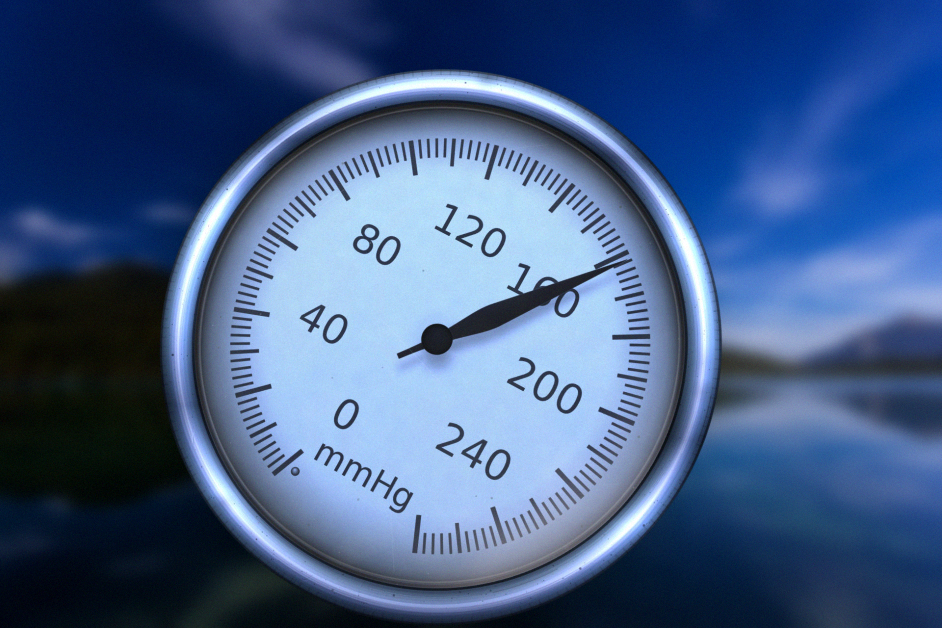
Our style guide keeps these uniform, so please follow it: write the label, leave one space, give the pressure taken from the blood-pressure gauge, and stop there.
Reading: 162 mmHg
